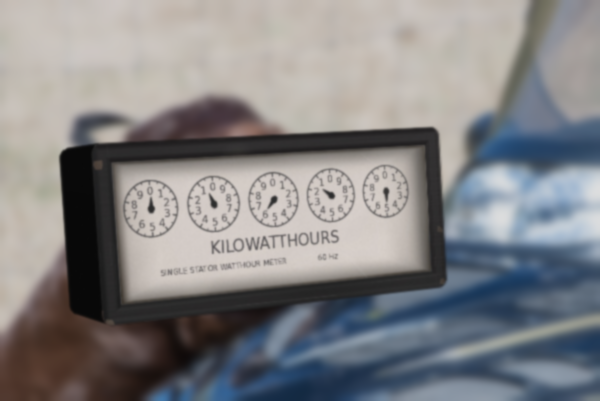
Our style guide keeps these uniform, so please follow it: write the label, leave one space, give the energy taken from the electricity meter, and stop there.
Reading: 615 kWh
